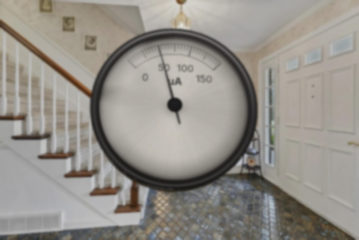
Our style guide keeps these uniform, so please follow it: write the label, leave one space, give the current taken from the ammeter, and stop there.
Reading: 50 µA
